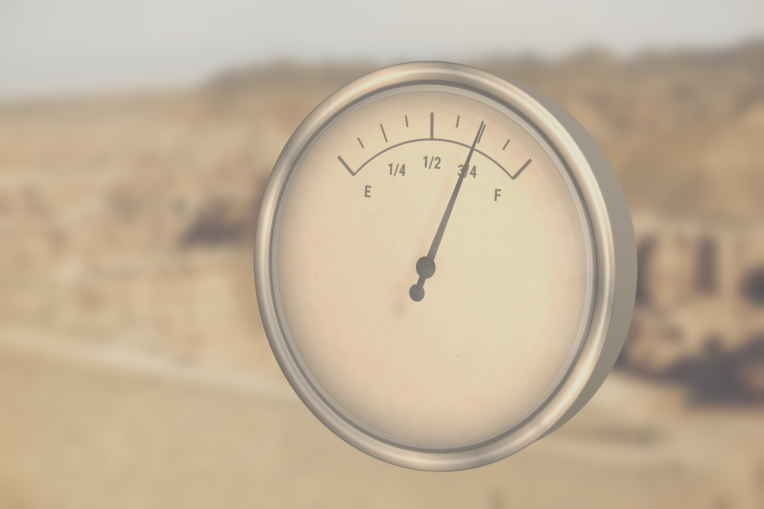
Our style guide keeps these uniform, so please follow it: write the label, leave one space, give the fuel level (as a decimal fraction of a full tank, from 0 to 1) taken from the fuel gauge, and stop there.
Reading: 0.75
